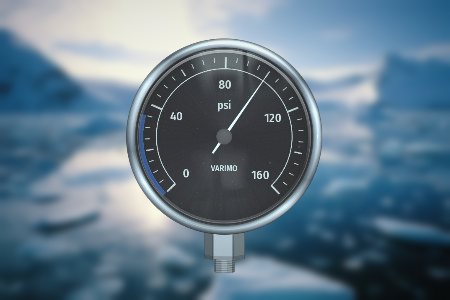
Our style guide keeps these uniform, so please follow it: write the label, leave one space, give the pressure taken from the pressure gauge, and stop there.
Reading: 100 psi
